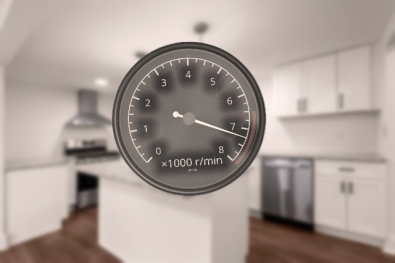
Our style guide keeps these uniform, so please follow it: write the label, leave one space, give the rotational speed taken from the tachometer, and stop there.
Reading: 7250 rpm
